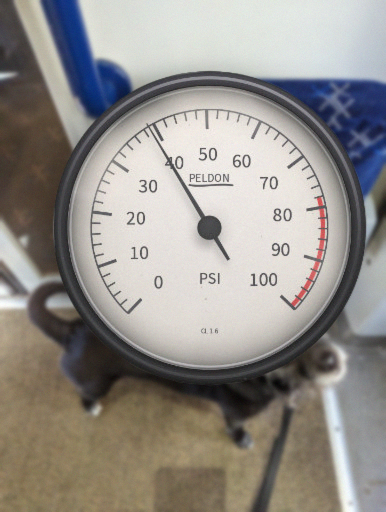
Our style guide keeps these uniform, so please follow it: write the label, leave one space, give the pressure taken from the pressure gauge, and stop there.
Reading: 39 psi
